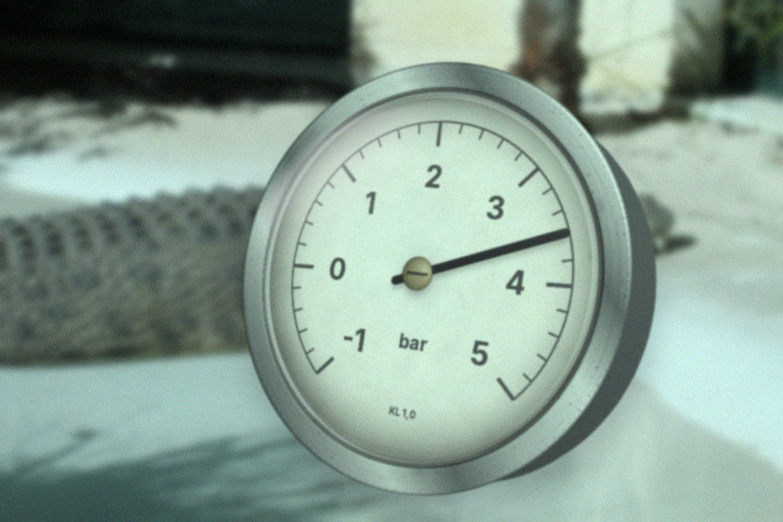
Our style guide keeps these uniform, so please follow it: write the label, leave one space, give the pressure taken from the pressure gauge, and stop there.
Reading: 3.6 bar
